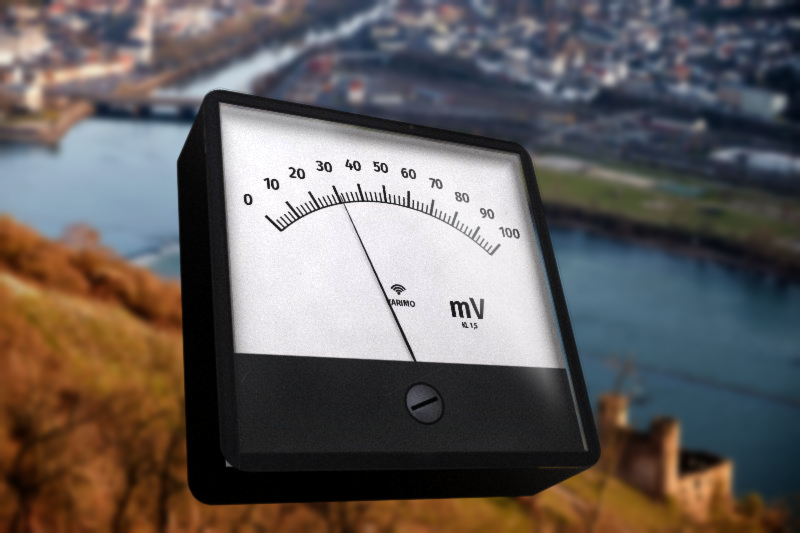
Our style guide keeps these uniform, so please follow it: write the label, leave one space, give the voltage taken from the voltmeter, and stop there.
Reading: 30 mV
